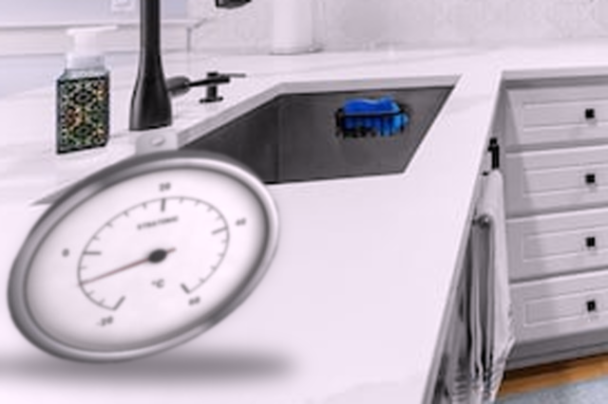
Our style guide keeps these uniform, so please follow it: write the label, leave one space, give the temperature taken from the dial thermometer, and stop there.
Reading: -8 °C
